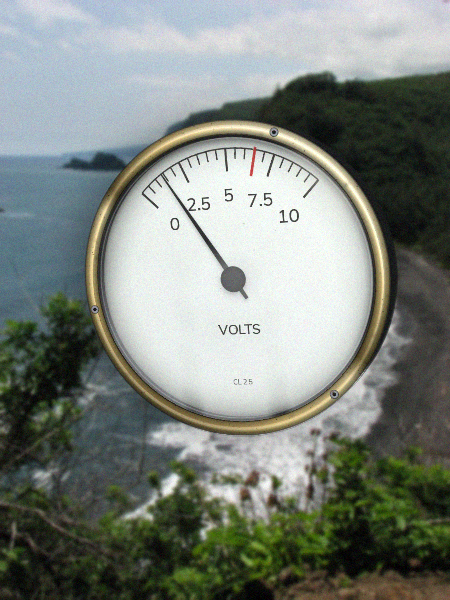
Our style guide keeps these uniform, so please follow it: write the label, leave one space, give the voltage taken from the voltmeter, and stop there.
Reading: 1.5 V
